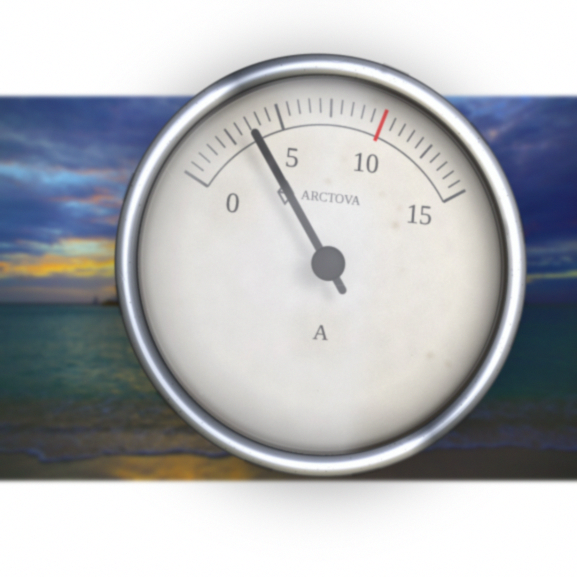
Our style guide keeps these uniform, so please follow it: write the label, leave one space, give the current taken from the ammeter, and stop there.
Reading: 3.5 A
